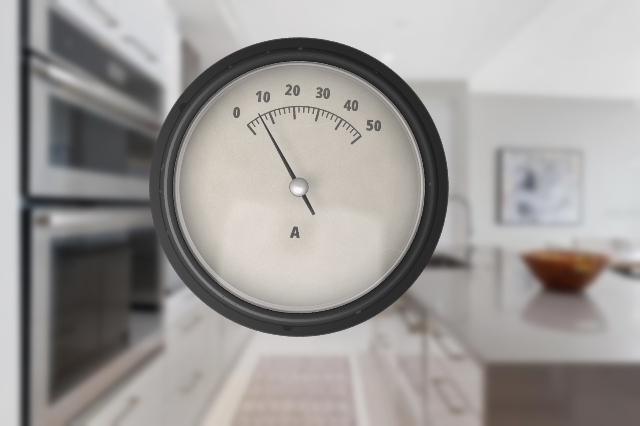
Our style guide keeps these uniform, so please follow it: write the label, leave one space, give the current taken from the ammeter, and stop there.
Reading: 6 A
